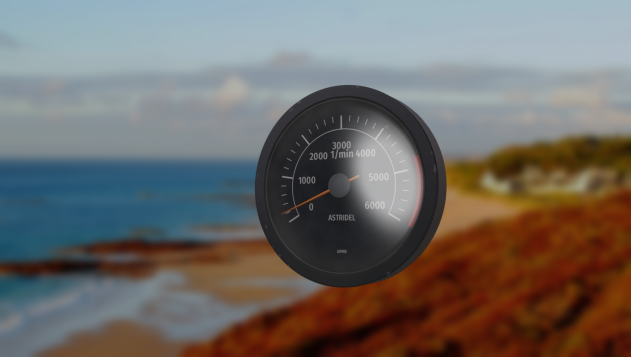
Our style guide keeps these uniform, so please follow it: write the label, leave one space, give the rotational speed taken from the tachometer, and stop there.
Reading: 200 rpm
